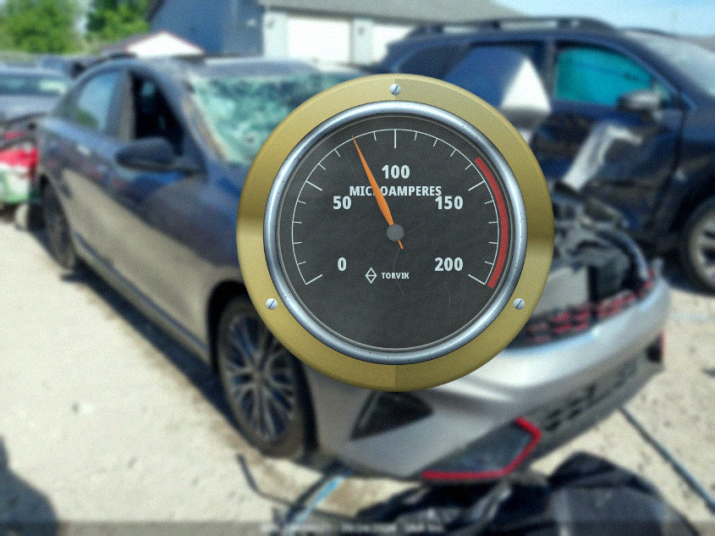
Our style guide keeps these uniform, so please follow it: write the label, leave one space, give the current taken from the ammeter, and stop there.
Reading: 80 µA
